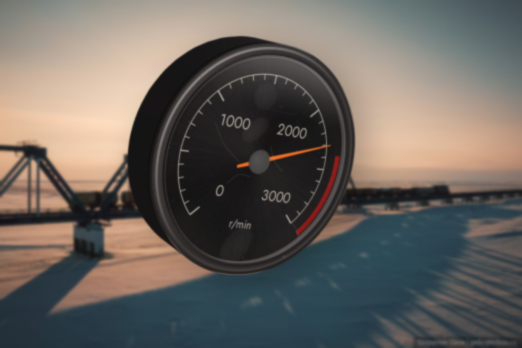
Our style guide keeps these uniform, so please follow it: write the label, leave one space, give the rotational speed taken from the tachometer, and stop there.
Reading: 2300 rpm
